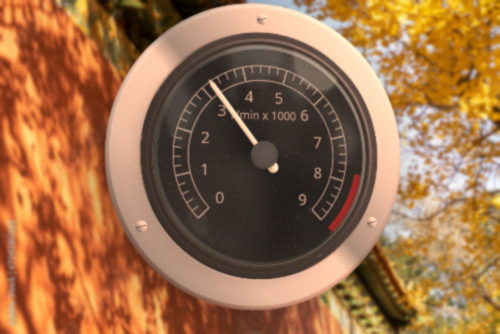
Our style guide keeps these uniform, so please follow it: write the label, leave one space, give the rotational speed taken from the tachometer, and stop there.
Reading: 3200 rpm
